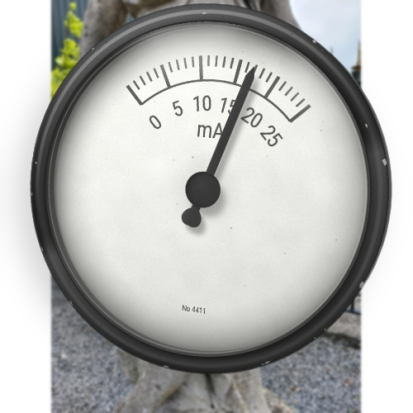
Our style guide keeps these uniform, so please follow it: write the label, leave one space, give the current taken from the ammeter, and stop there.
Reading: 17 mA
